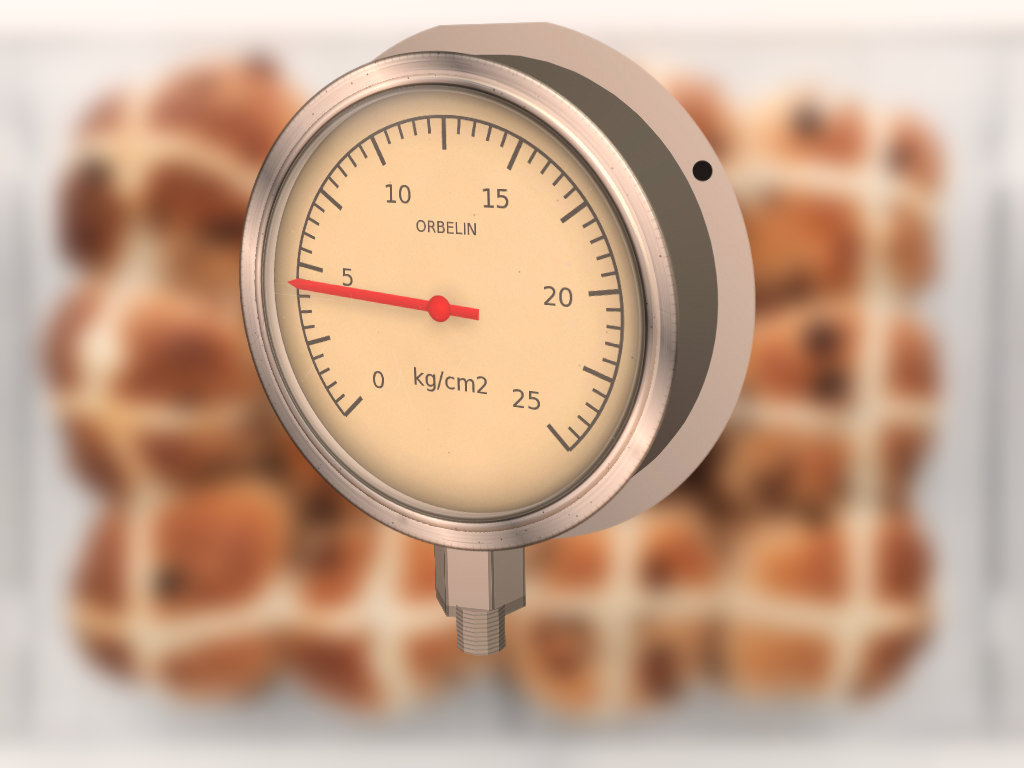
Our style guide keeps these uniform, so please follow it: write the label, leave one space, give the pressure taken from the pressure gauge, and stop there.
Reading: 4.5 kg/cm²
